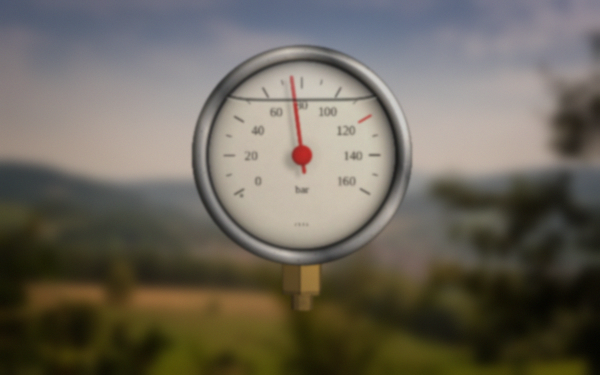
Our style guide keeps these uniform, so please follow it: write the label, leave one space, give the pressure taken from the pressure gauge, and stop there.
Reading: 75 bar
